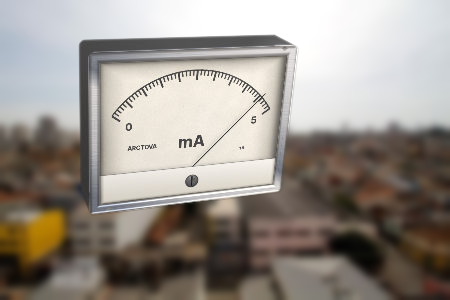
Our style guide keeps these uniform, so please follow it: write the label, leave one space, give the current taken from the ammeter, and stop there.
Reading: 4.5 mA
